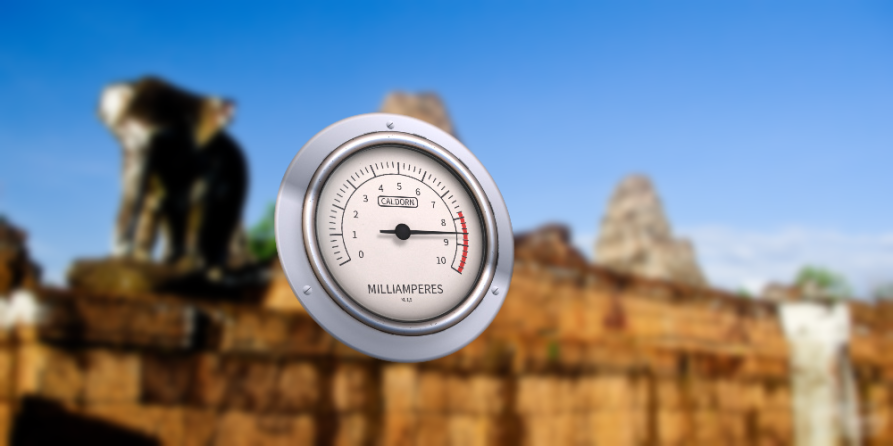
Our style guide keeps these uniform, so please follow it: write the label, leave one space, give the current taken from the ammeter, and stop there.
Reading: 8.6 mA
